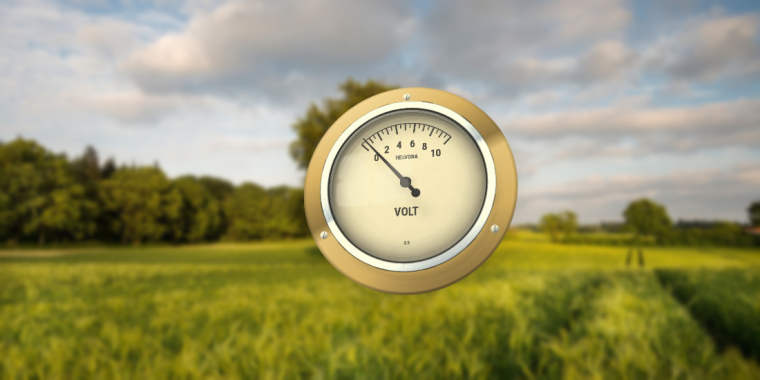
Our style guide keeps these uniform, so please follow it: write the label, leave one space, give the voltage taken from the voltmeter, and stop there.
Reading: 0.5 V
